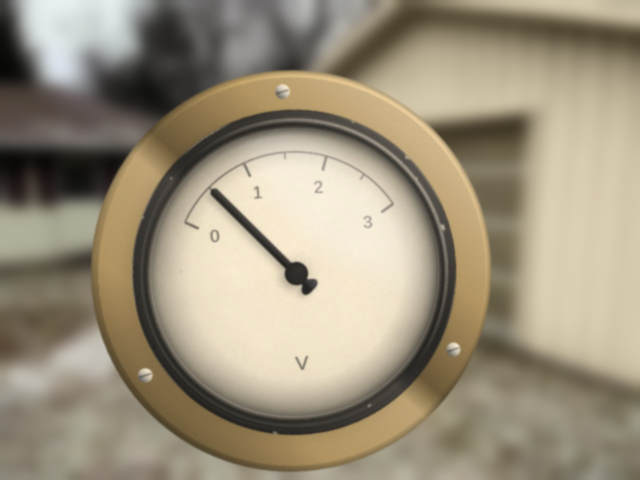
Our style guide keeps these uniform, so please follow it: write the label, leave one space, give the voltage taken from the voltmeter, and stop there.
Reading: 0.5 V
